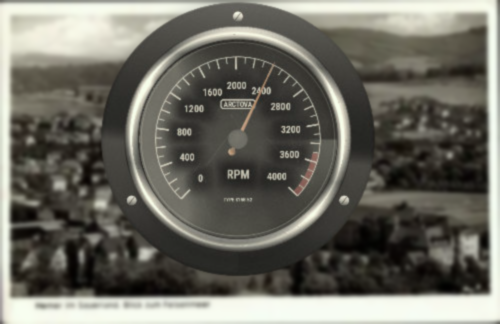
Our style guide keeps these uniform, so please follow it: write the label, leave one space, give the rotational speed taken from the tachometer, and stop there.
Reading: 2400 rpm
